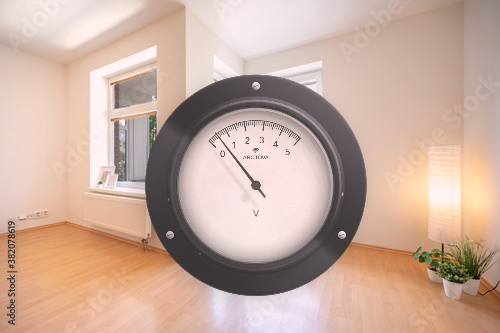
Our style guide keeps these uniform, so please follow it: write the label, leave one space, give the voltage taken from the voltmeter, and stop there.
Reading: 0.5 V
